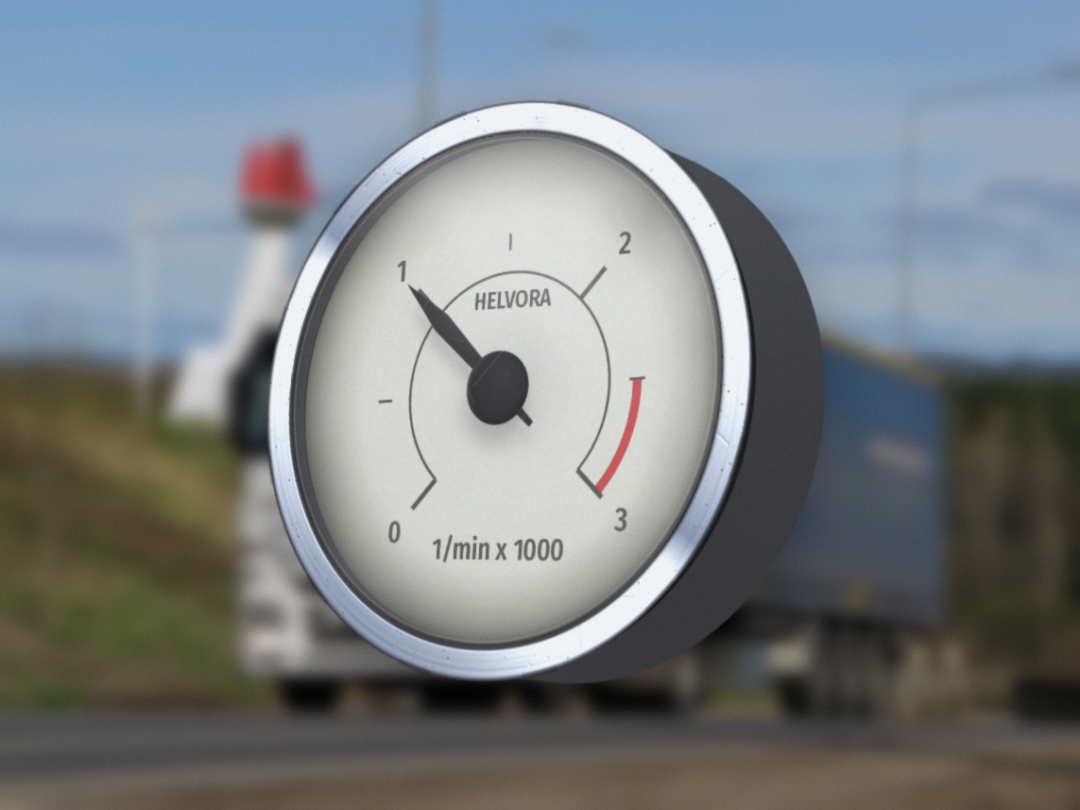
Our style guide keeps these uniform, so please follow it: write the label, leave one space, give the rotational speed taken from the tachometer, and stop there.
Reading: 1000 rpm
